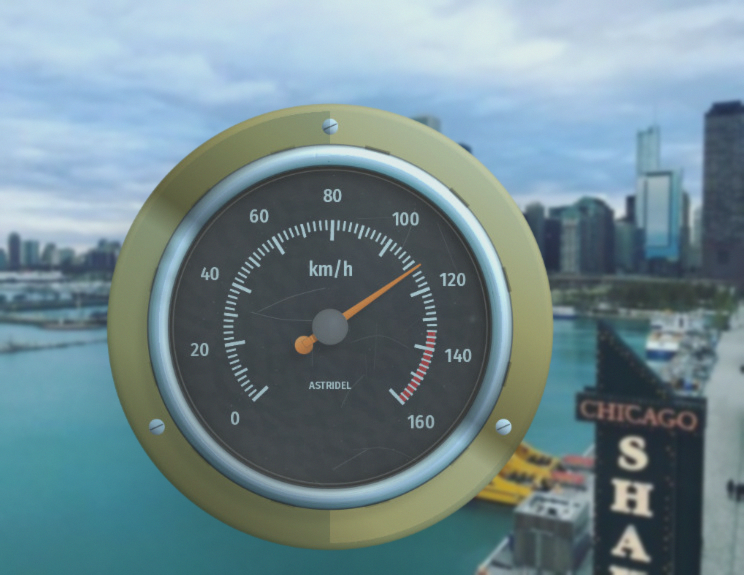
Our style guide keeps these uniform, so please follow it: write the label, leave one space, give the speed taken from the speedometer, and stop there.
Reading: 112 km/h
